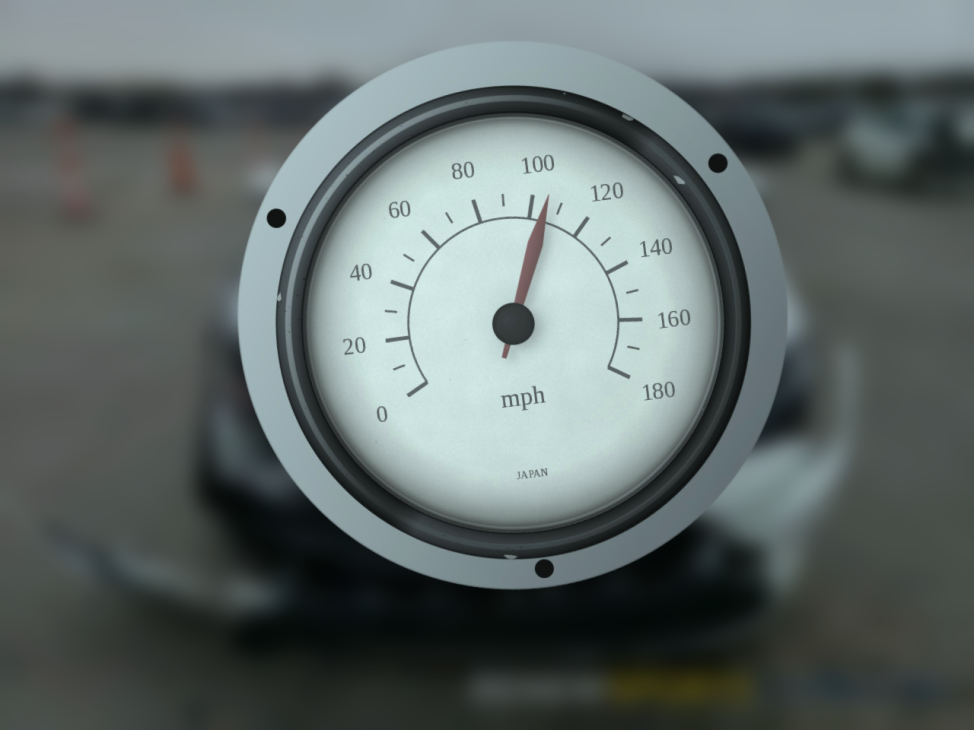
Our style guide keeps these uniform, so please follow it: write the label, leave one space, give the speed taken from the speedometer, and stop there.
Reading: 105 mph
